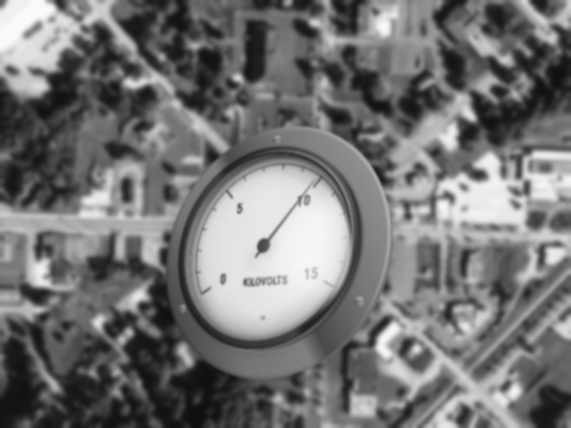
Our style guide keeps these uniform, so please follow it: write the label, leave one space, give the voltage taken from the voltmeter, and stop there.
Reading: 10 kV
